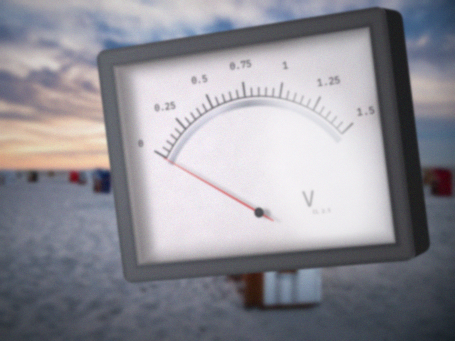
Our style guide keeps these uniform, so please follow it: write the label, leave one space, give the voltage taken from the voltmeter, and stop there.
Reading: 0 V
